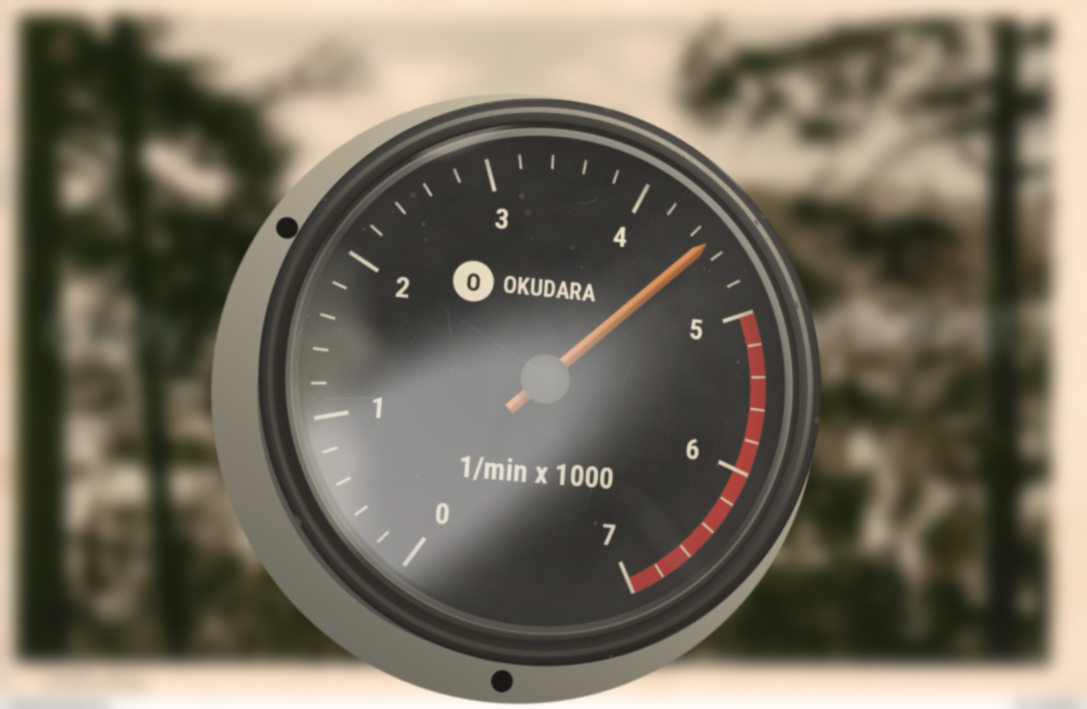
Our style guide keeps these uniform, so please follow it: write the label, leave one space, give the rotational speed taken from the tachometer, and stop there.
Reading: 4500 rpm
